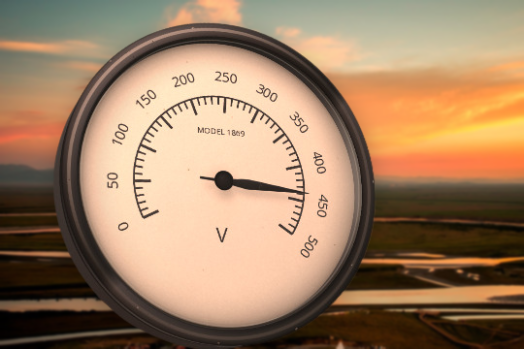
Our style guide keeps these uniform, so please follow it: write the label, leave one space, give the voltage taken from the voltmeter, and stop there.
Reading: 440 V
